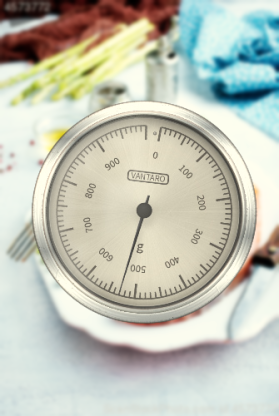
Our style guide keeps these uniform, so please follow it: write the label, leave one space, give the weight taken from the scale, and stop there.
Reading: 530 g
